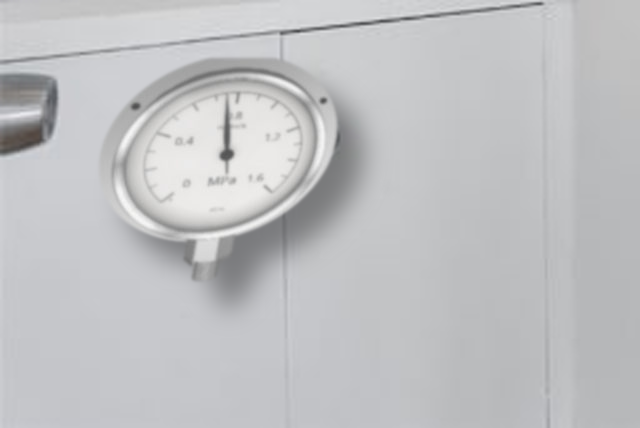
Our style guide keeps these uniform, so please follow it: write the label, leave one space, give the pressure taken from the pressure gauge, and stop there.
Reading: 0.75 MPa
